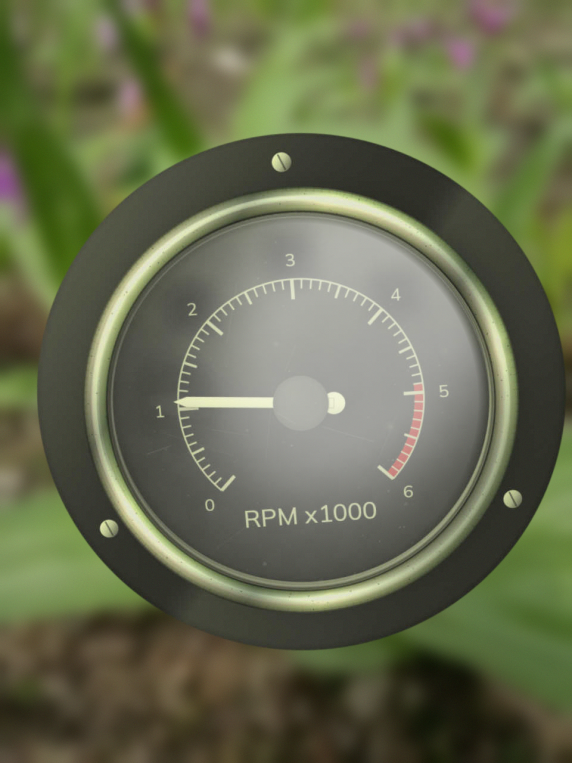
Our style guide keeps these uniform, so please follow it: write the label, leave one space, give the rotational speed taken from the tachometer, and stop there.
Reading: 1100 rpm
